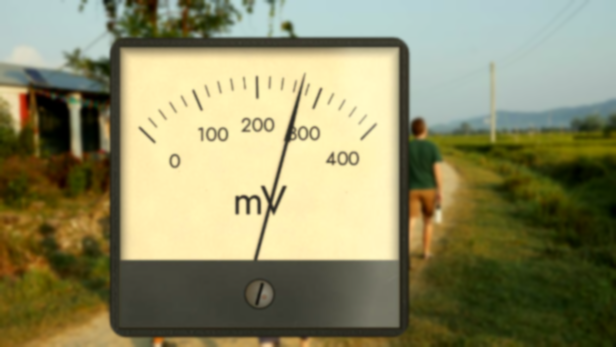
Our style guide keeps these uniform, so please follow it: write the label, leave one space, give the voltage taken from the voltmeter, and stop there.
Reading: 270 mV
